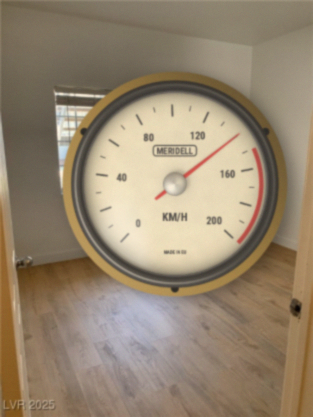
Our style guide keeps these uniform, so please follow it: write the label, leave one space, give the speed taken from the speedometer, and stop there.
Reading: 140 km/h
